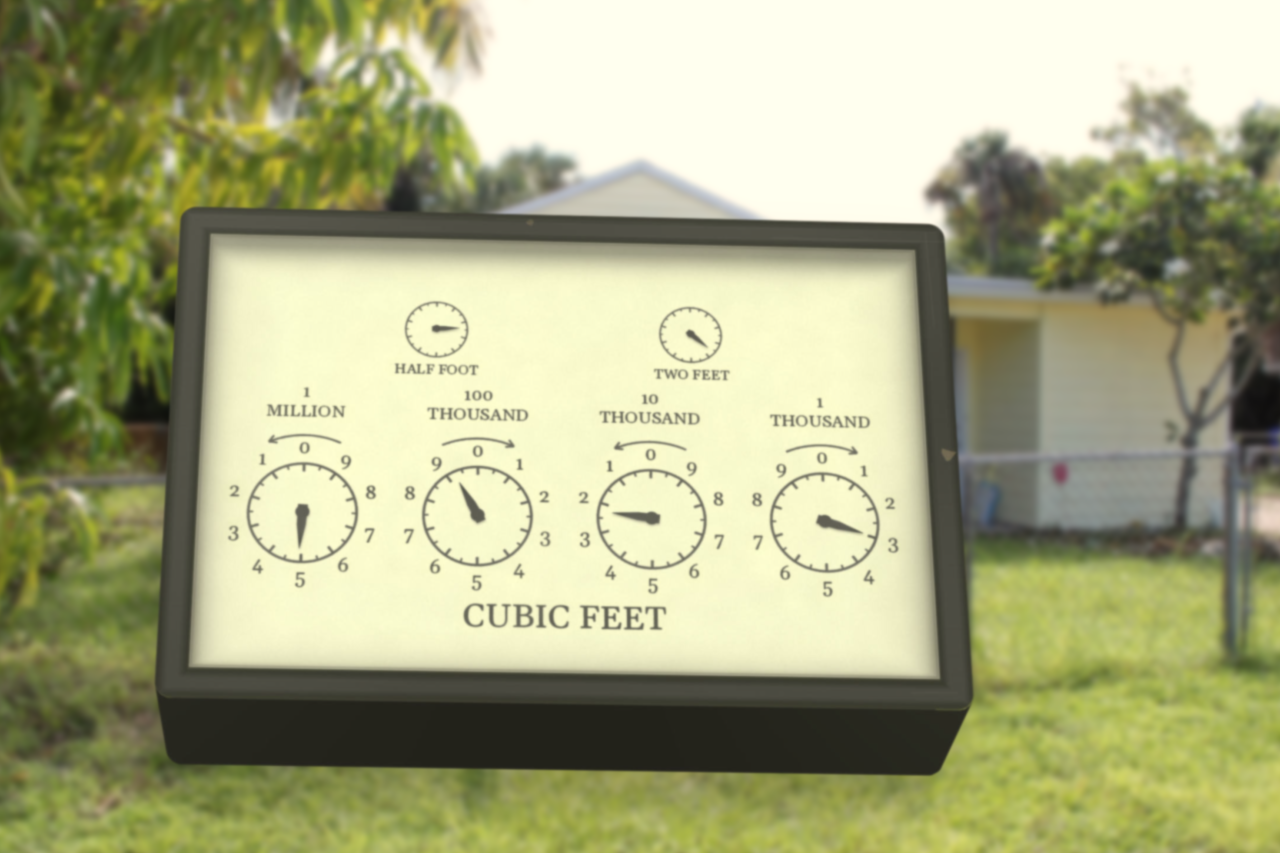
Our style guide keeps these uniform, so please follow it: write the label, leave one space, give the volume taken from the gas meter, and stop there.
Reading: 492300 ft³
